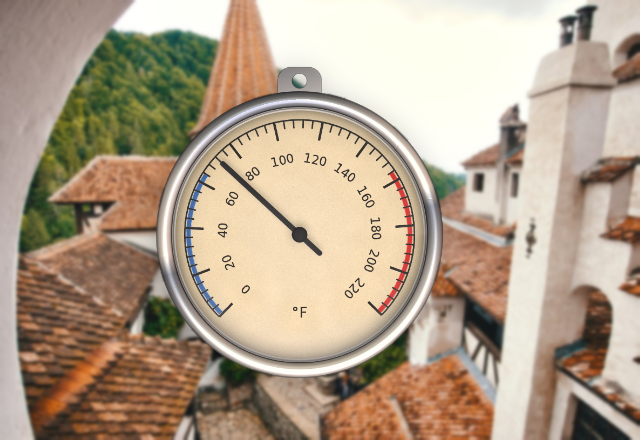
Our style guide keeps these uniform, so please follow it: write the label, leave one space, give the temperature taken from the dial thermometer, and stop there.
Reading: 72 °F
